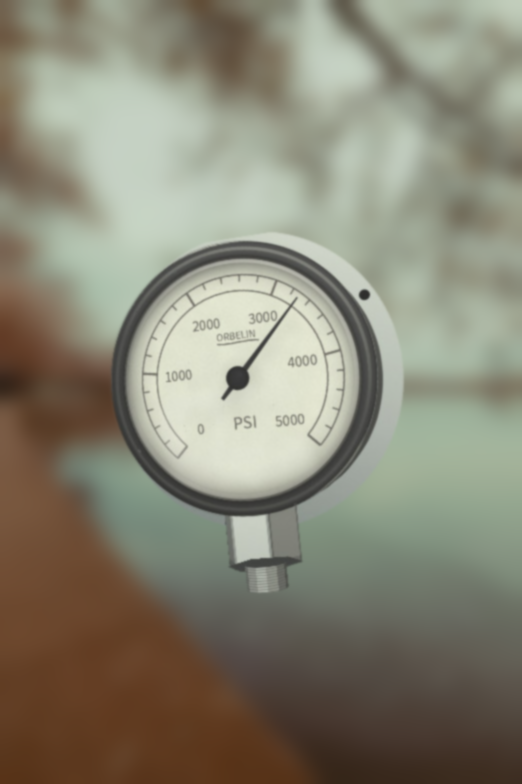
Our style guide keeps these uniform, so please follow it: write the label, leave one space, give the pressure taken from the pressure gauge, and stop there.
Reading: 3300 psi
